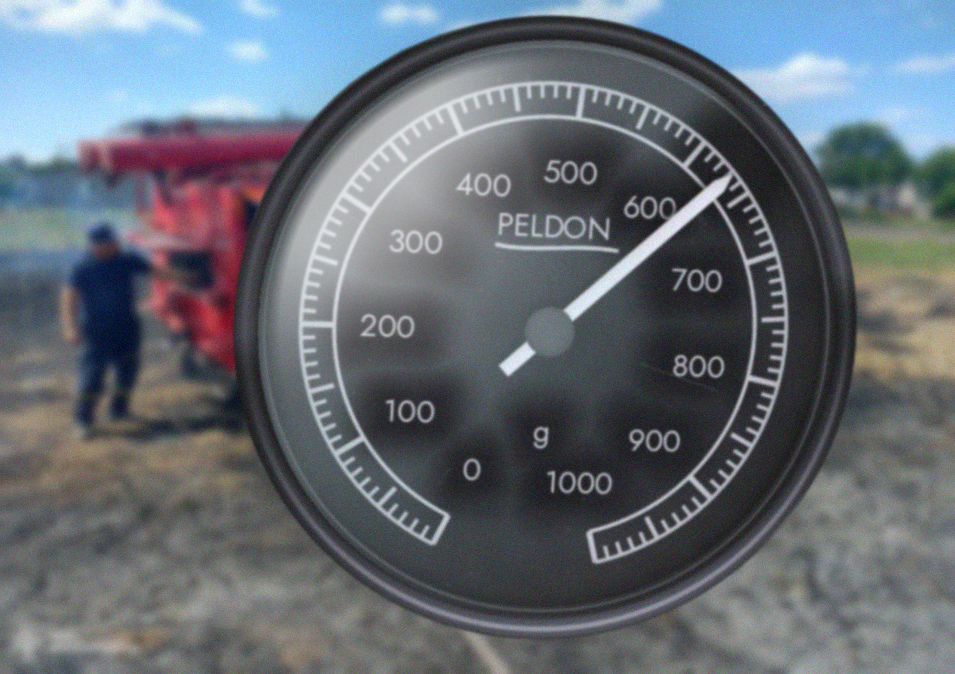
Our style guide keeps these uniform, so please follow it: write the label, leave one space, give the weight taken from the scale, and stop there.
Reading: 630 g
